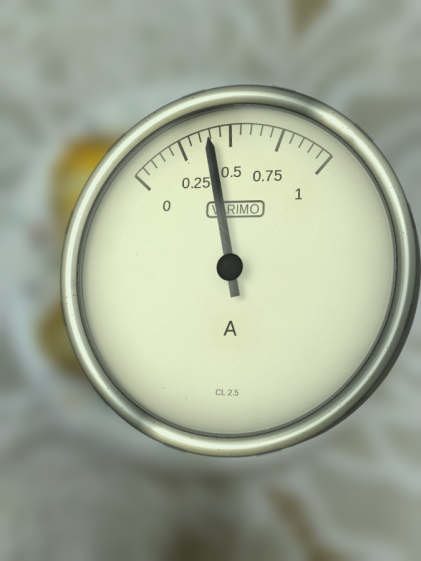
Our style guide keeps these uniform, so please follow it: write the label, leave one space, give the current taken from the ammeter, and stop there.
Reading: 0.4 A
